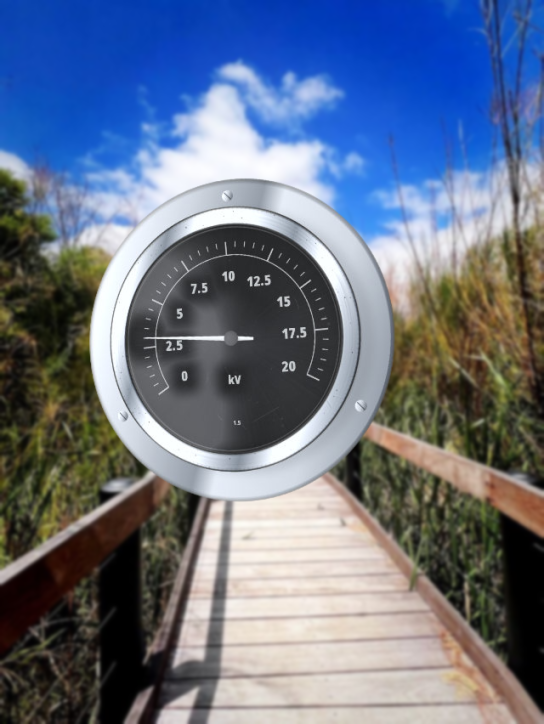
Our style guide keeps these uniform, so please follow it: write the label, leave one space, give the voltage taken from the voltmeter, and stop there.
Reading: 3 kV
